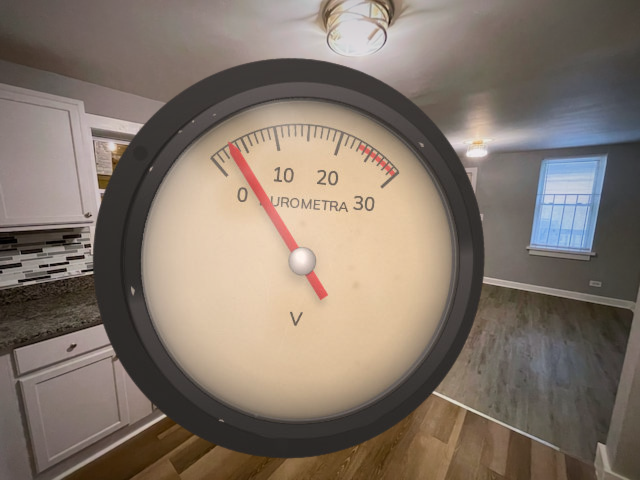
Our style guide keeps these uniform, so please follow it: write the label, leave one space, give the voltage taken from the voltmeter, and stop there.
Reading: 3 V
